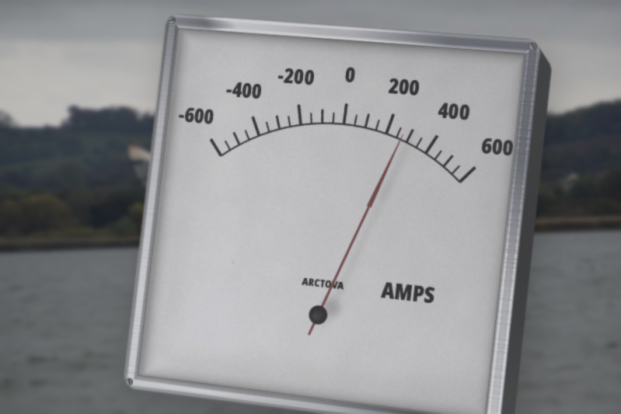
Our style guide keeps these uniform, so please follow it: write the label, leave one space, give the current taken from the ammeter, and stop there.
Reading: 275 A
